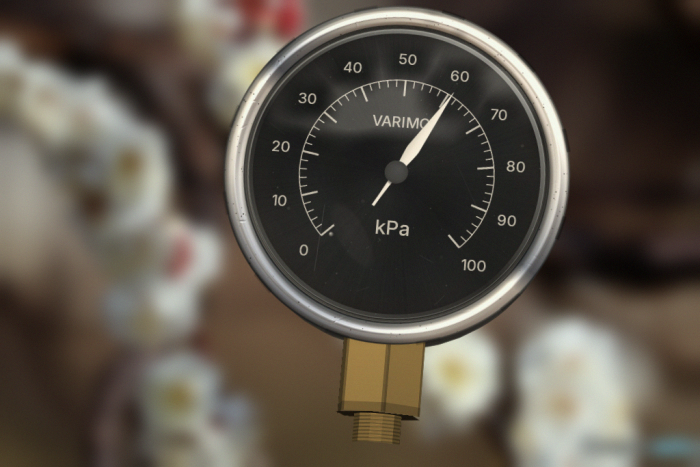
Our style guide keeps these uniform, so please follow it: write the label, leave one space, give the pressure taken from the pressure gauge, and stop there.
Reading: 61 kPa
